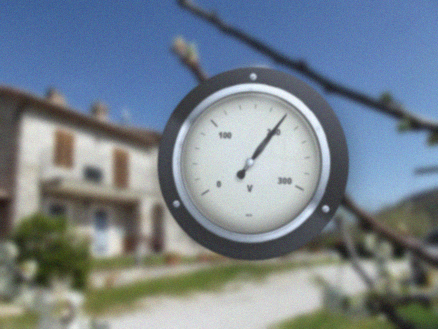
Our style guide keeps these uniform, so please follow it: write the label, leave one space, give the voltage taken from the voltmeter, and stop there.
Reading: 200 V
